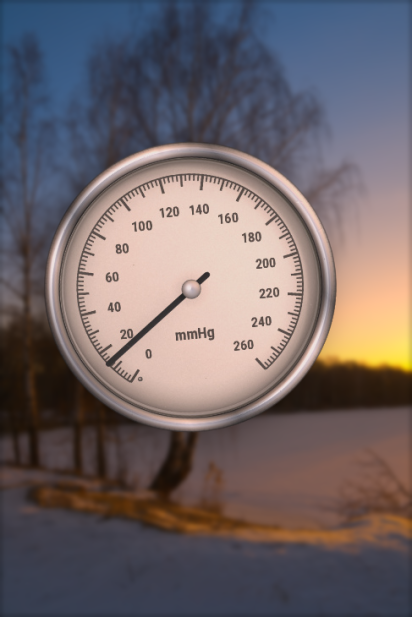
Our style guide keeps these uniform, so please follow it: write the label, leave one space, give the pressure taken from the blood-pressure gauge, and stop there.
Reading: 14 mmHg
